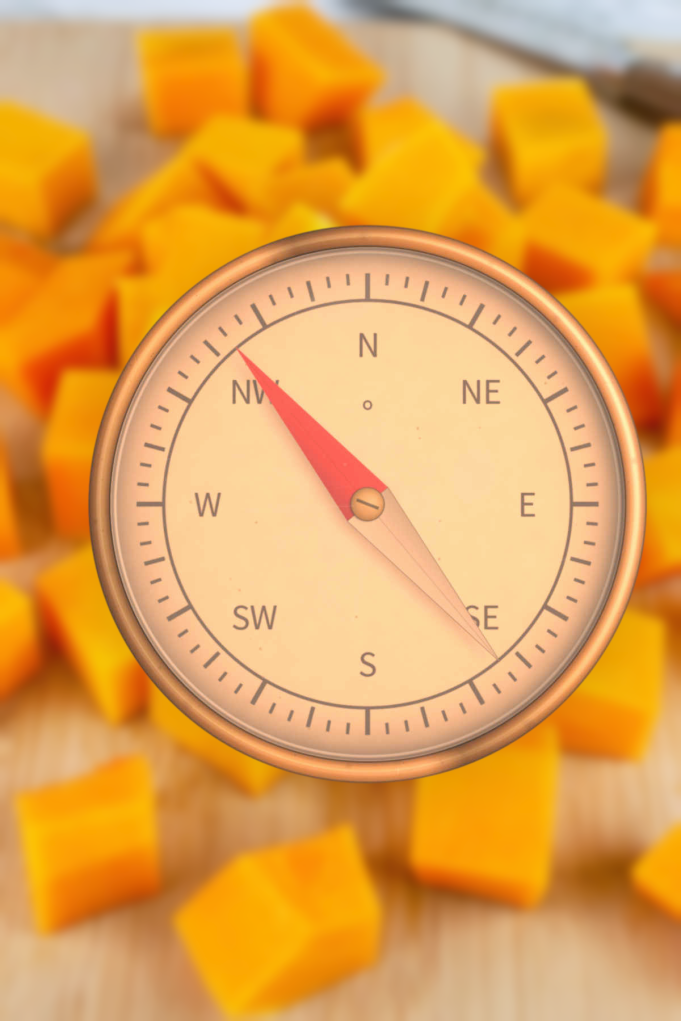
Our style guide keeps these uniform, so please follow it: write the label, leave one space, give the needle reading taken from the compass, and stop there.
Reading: 320 °
